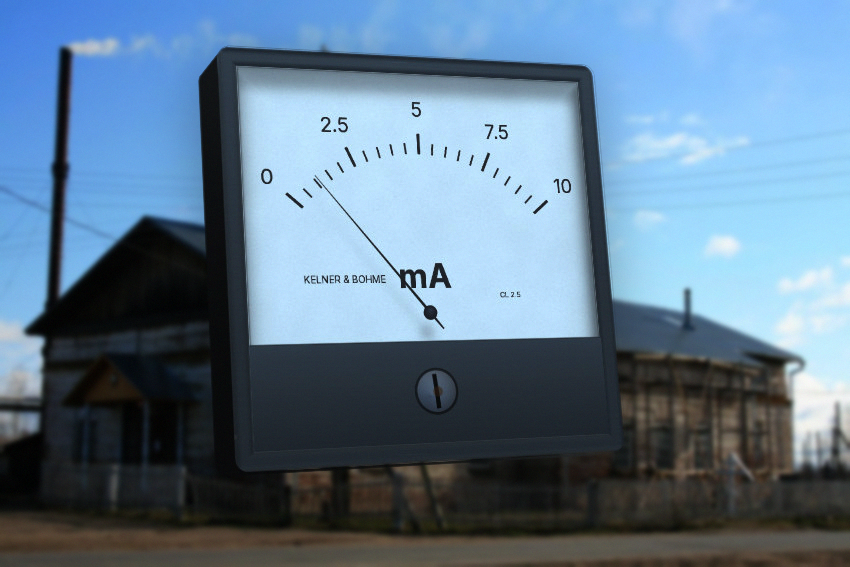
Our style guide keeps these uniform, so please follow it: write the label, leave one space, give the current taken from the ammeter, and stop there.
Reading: 1 mA
